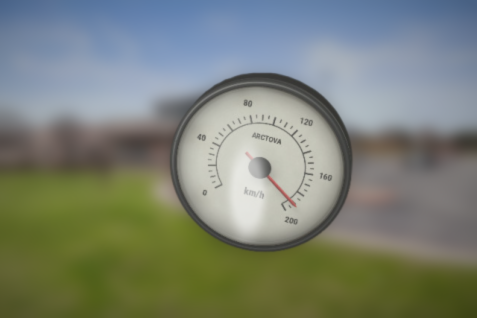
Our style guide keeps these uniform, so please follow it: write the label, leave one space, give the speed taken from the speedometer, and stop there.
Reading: 190 km/h
